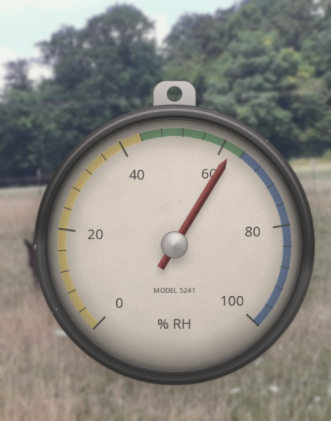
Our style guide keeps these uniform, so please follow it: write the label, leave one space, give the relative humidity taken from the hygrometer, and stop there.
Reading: 62 %
